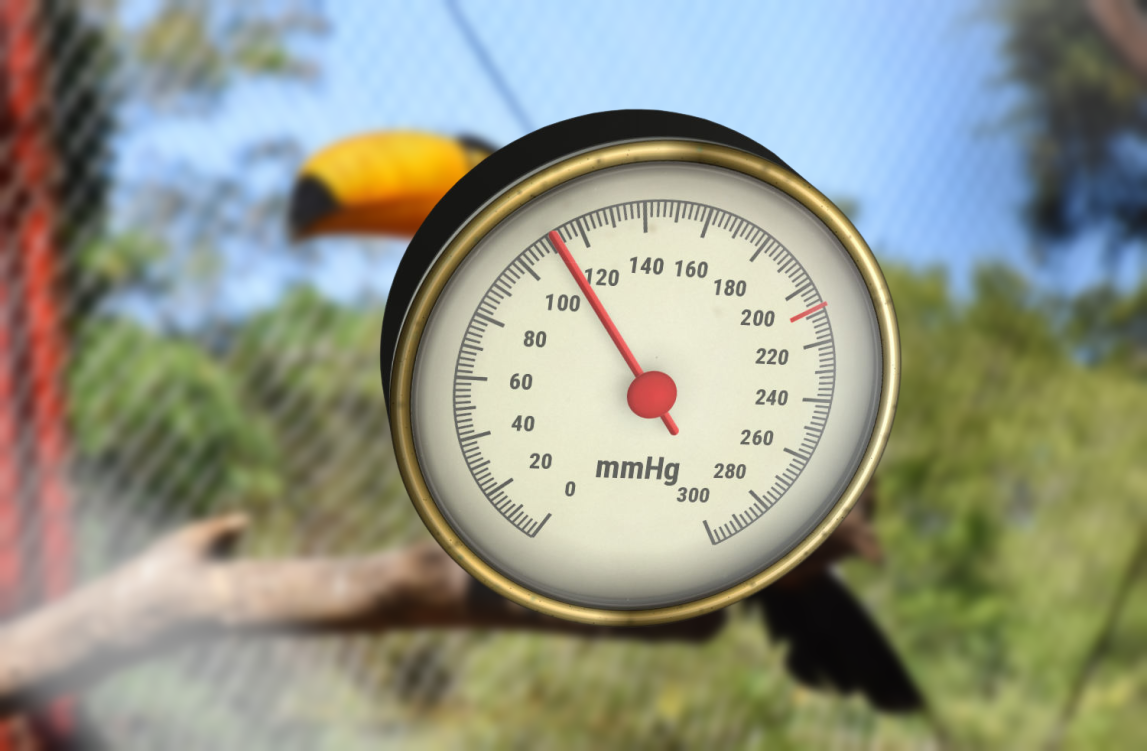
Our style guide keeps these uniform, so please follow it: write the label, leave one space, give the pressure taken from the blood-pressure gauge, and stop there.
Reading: 112 mmHg
